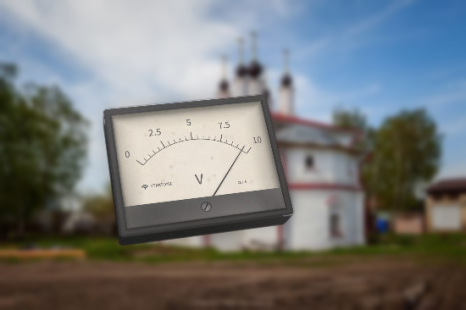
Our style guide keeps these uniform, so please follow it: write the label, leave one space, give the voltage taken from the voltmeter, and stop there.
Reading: 9.5 V
